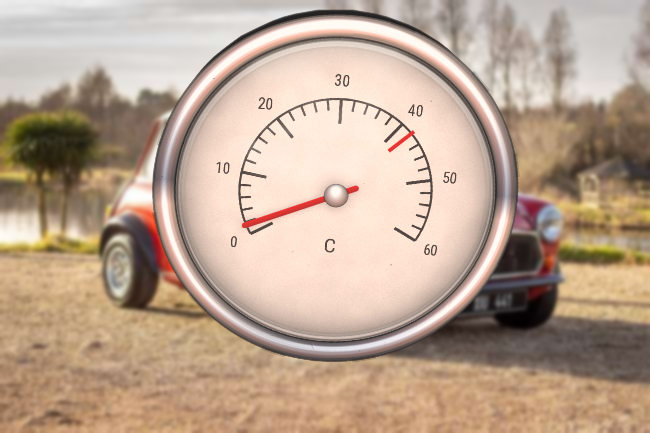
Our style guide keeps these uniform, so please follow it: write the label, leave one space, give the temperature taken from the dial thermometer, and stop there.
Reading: 2 °C
